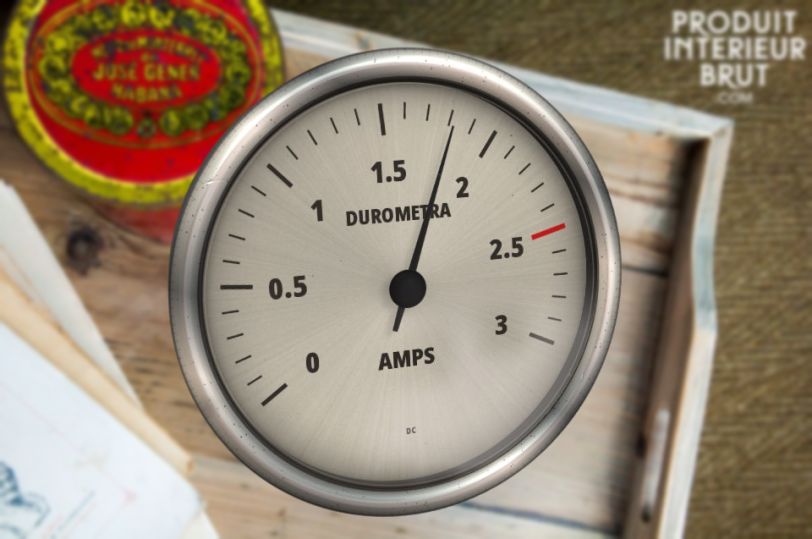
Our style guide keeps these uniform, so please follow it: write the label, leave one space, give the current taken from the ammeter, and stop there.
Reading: 1.8 A
